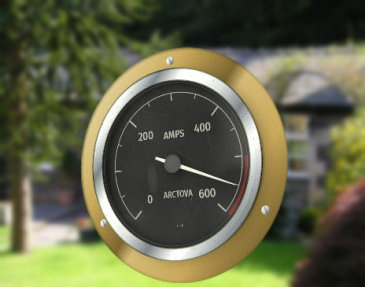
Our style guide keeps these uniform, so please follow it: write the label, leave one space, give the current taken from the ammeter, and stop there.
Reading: 550 A
